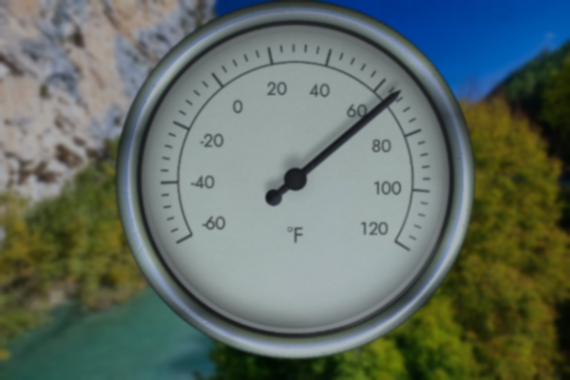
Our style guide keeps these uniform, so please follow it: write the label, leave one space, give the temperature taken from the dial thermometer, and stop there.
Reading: 66 °F
